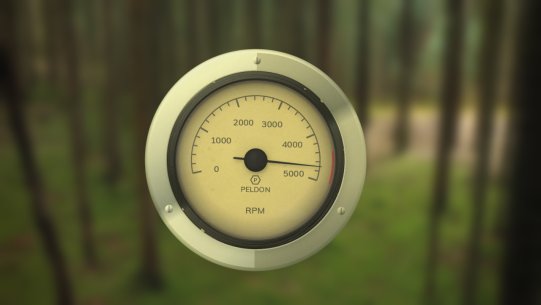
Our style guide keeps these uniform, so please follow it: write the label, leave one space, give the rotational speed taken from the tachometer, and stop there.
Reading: 4700 rpm
